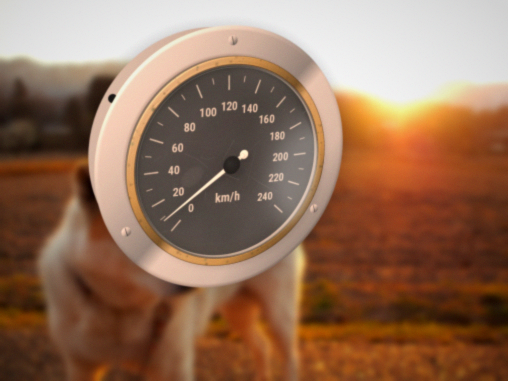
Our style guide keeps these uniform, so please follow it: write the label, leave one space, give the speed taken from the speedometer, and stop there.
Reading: 10 km/h
